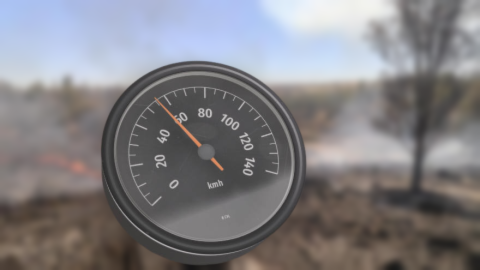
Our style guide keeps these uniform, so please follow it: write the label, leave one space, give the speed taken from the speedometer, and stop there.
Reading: 55 km/h
